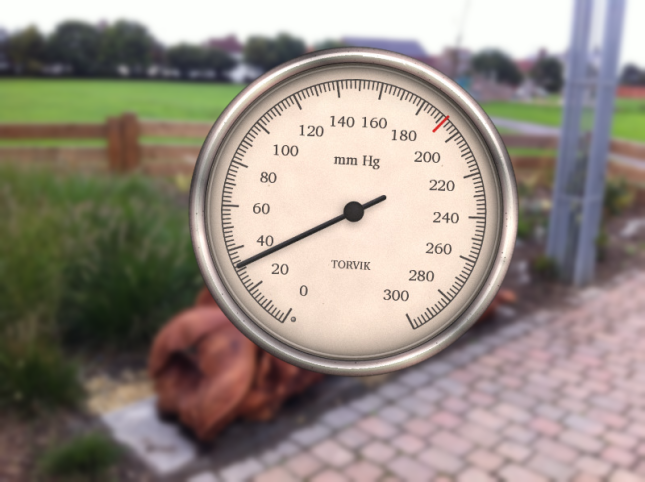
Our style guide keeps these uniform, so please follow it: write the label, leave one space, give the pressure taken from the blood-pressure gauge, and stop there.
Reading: 32 mmHg
